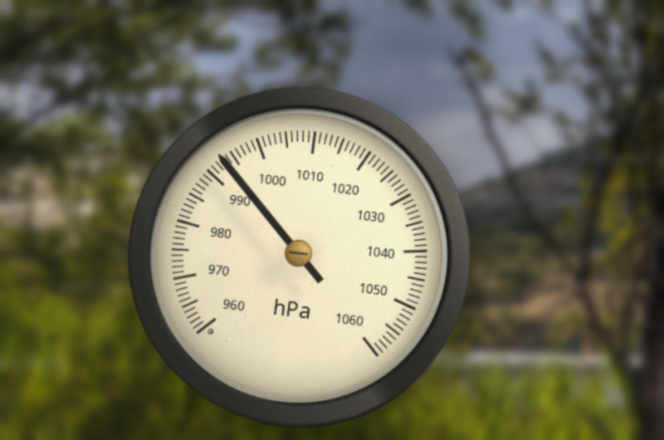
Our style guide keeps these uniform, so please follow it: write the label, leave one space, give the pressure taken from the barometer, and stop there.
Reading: 993 hPa
